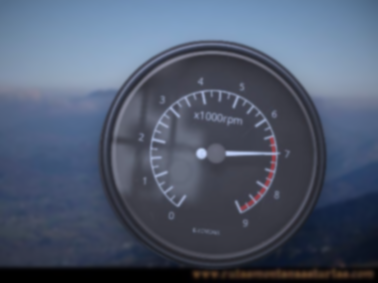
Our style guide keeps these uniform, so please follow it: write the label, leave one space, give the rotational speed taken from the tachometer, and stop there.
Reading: 7000 rpm
